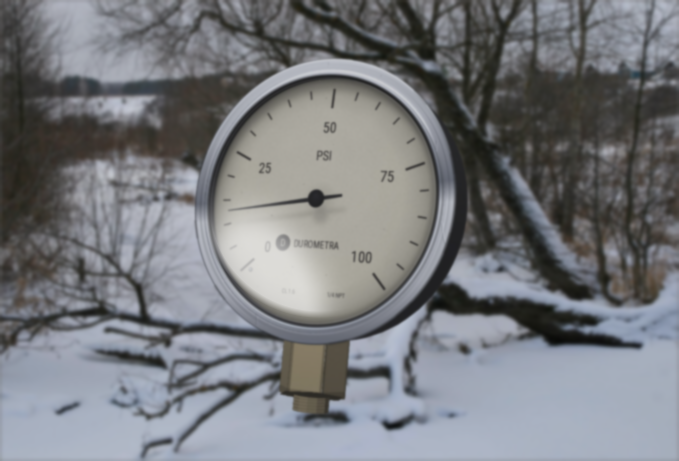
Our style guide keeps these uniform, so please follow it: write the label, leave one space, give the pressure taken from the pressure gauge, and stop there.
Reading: 12.5 psi
